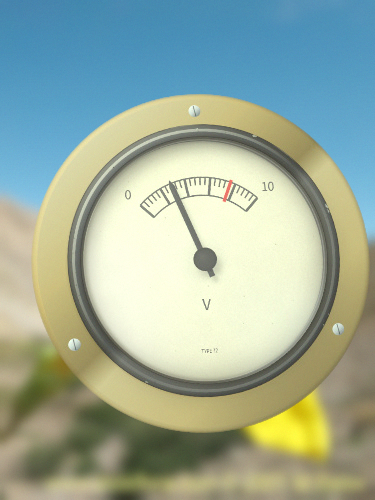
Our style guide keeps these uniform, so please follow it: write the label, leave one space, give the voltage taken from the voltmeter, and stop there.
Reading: 2.8 V
